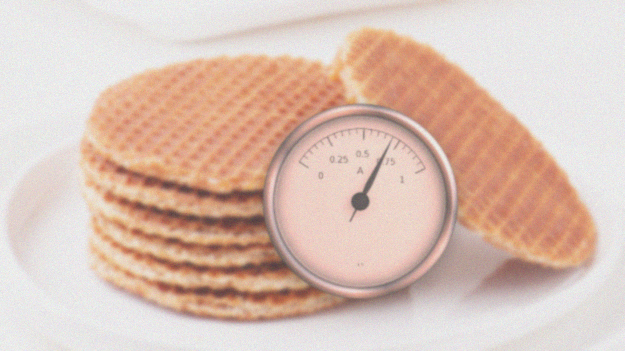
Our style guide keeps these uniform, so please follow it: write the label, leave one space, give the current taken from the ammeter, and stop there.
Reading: 0.7 A
